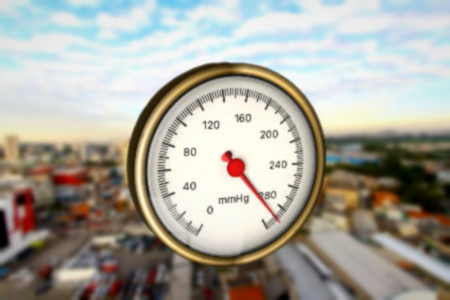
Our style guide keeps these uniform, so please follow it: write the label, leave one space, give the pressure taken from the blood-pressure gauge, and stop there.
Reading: 290 mmHg
